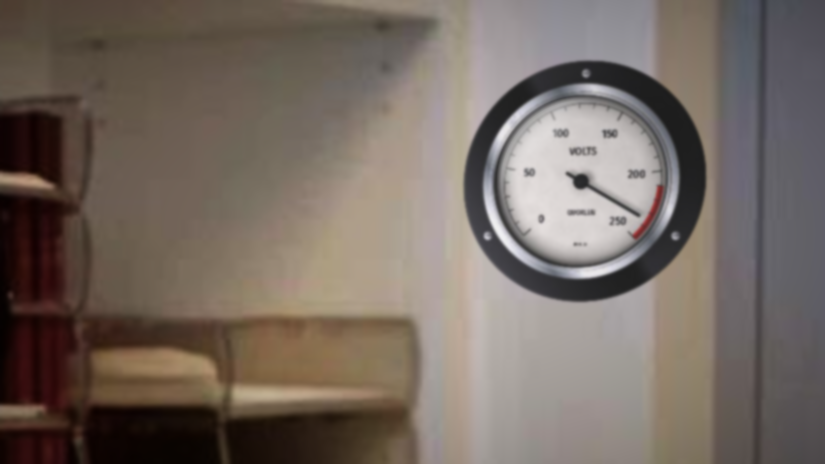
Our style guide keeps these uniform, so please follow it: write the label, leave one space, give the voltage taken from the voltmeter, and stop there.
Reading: 235 V
